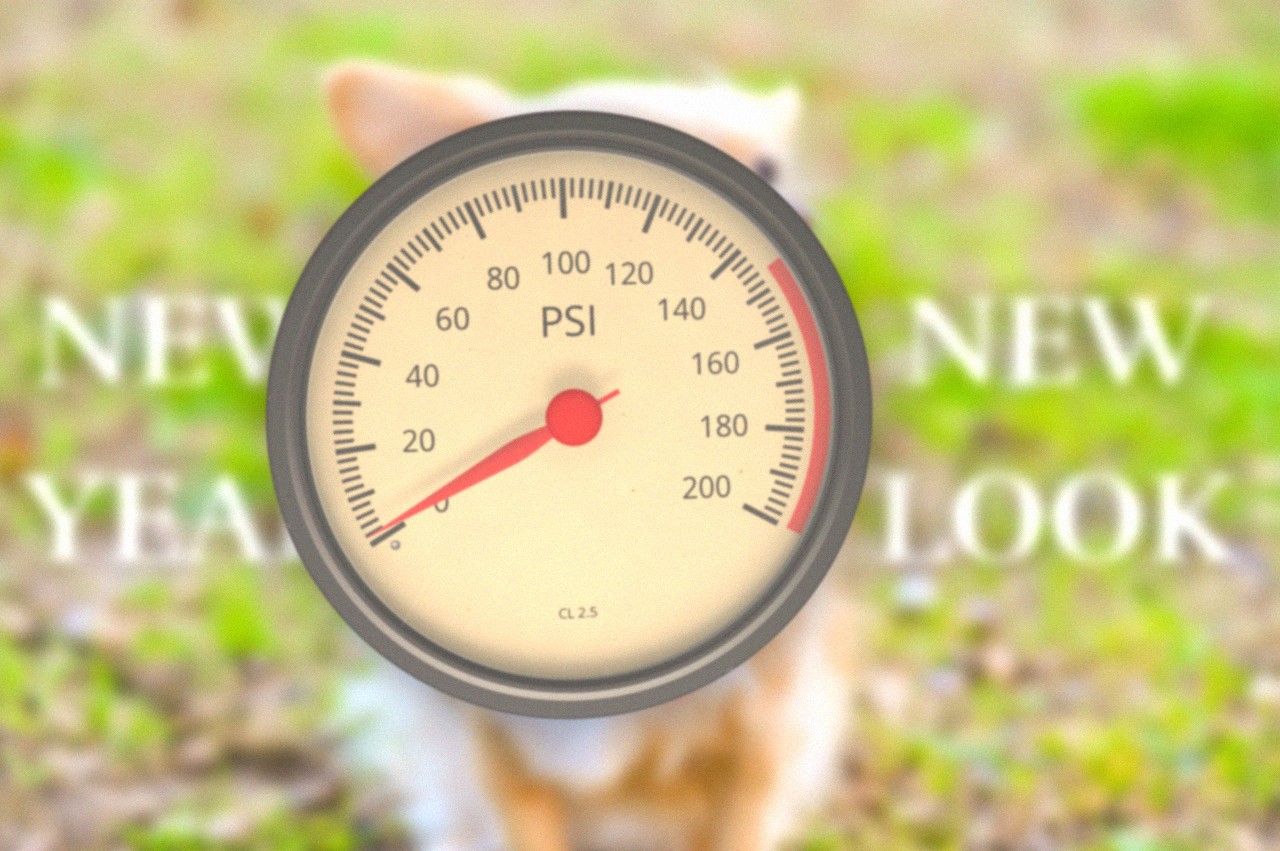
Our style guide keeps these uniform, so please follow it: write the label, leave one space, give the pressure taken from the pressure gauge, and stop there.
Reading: 2 psi
